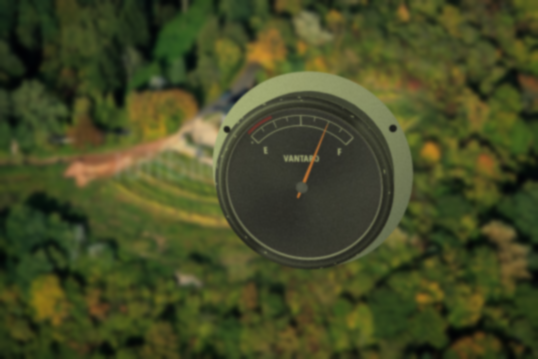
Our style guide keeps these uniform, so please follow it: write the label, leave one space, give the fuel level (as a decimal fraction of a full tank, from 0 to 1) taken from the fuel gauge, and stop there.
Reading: 0.75
